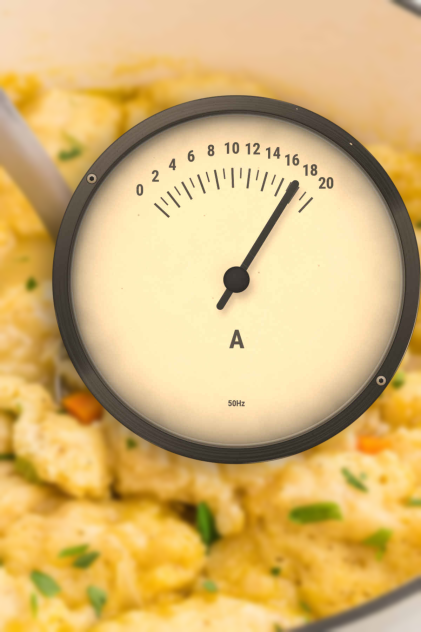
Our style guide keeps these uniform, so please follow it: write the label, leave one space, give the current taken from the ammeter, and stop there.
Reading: 17.5 A
